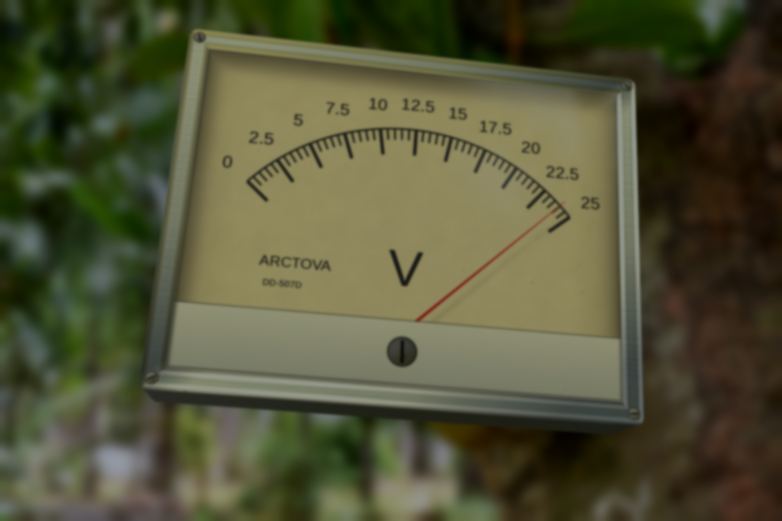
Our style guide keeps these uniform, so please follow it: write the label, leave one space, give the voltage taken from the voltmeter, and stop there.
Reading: 24 V
